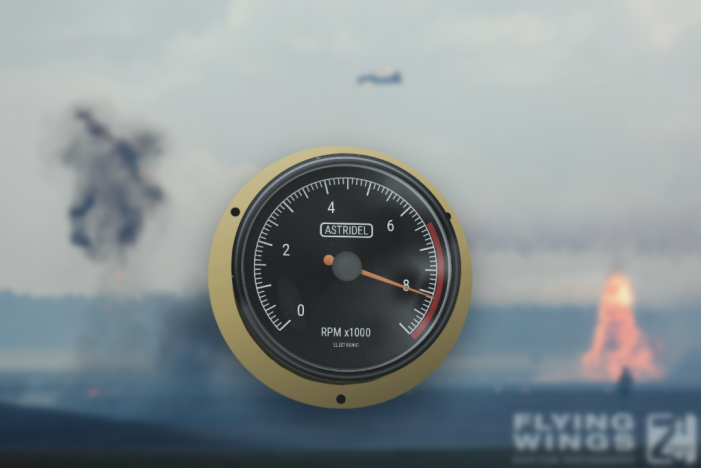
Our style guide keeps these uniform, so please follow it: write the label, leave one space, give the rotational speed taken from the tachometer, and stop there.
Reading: 8100 rpm
